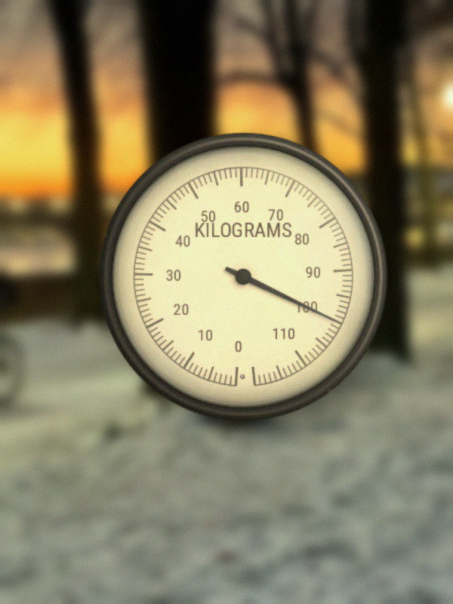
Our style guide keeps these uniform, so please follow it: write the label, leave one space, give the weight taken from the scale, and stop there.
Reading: 100 kg
